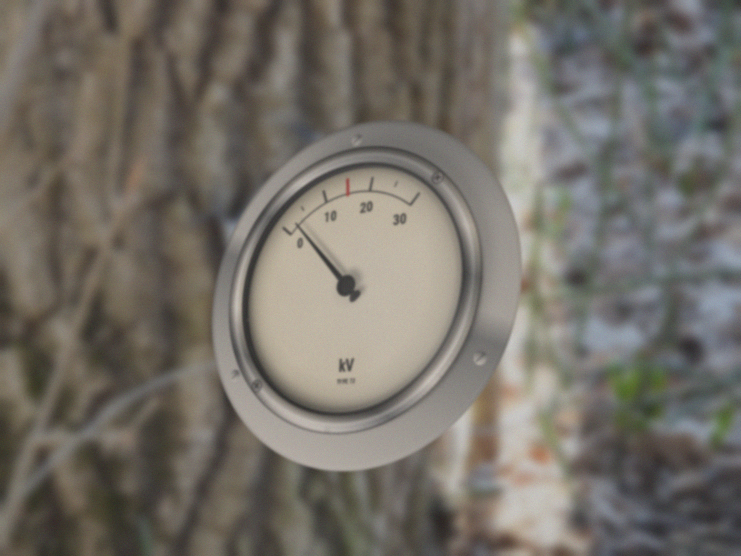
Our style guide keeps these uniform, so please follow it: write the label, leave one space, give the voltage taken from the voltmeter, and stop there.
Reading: 2.5 kV
